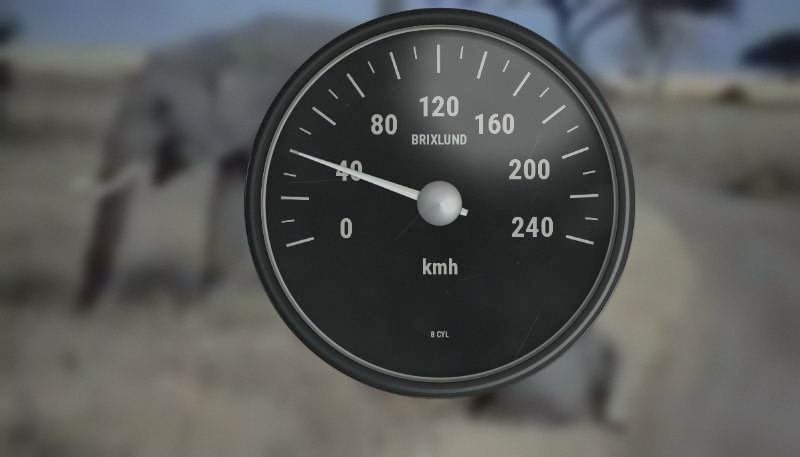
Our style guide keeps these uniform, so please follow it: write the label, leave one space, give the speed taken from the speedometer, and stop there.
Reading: 40 km/h
